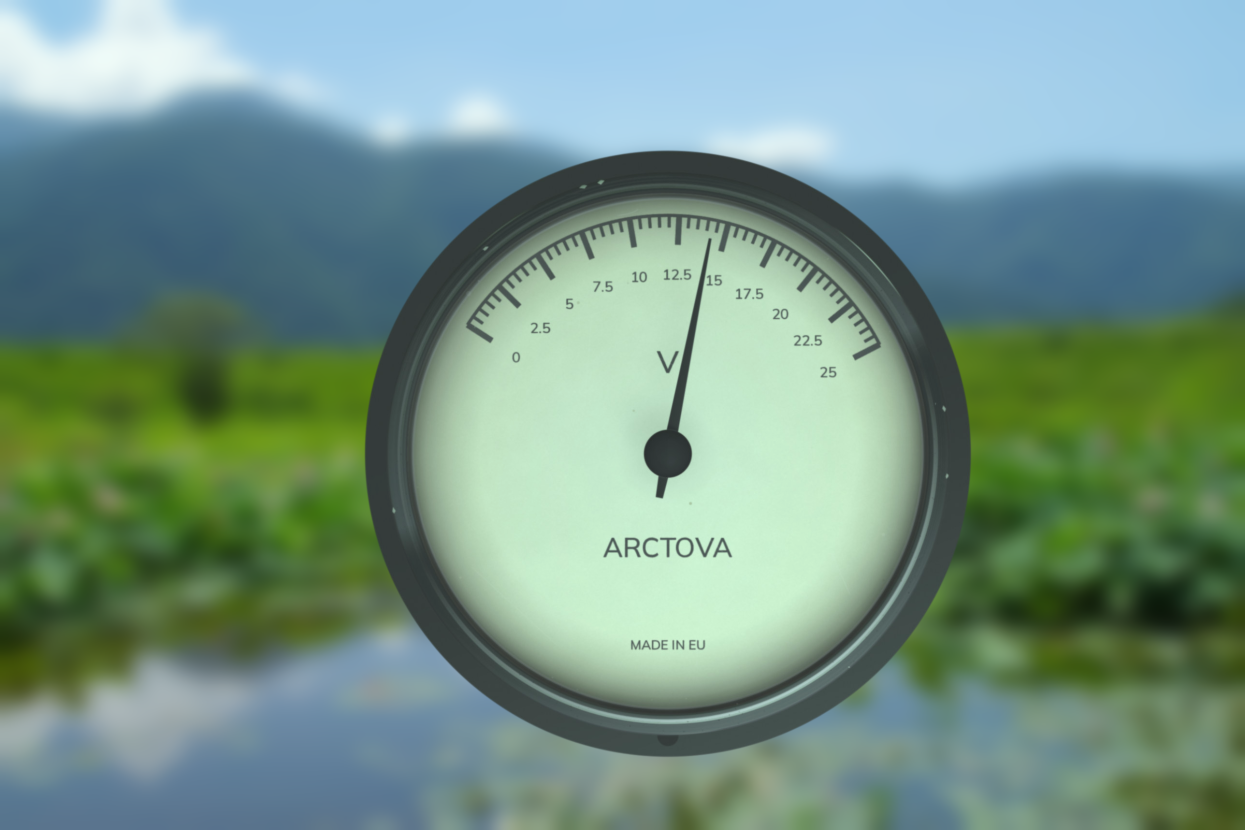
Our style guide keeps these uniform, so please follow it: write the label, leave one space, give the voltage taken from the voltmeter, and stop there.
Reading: 14.25 V
